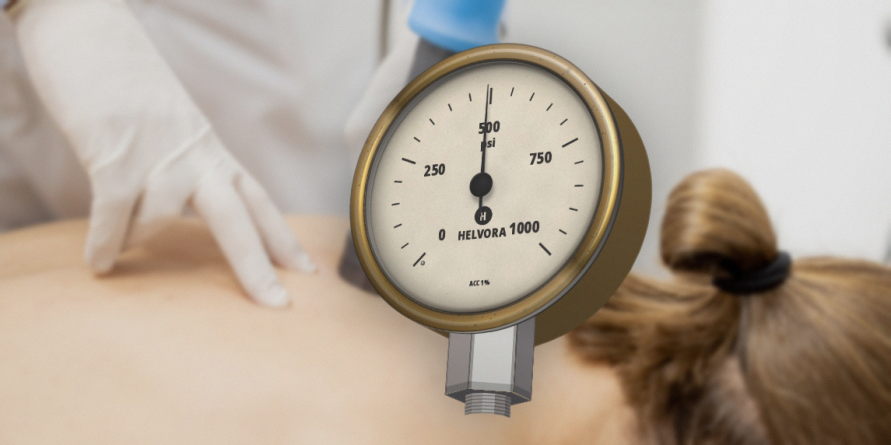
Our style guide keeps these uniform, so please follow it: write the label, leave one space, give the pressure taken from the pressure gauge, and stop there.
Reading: 500 psi
